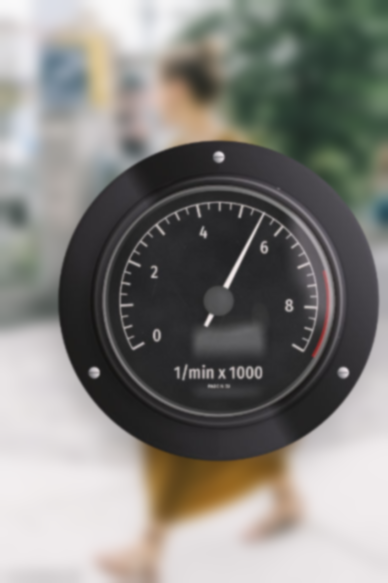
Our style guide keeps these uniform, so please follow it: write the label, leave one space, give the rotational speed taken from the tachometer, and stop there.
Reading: 5500 rpm
